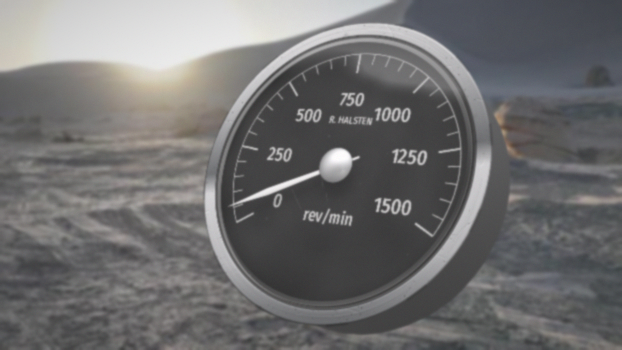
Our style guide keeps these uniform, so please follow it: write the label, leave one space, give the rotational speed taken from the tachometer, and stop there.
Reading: 50 rpm
